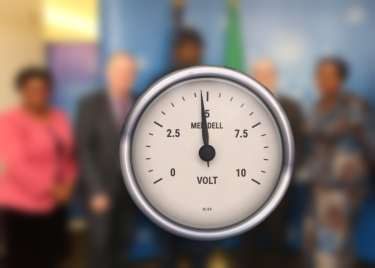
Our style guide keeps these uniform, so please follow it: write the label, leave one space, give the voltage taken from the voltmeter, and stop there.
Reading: 4.75 V
